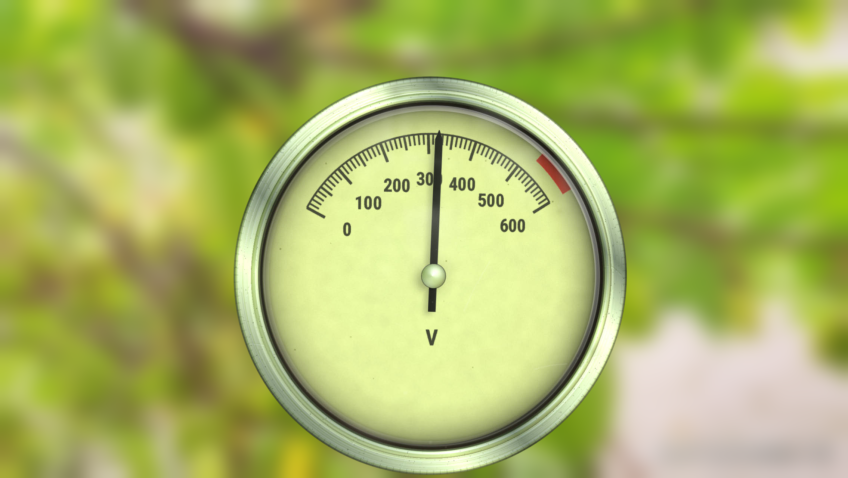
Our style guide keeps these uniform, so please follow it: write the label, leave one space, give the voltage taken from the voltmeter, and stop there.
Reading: 320 V
